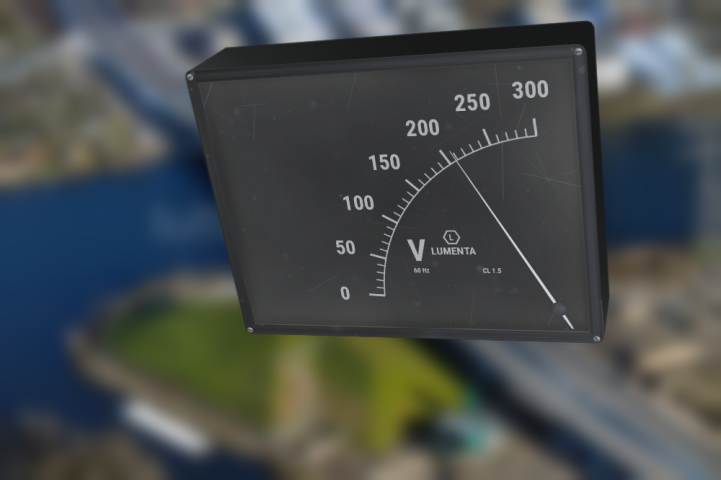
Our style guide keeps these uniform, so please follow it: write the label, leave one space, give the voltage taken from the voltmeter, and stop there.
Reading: 210 V
